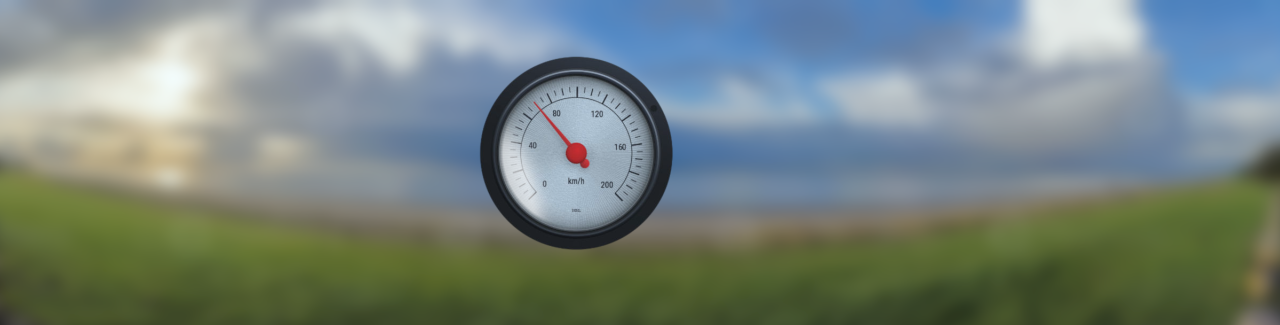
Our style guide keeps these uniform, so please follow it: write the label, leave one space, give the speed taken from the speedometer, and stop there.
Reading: 70 km/h
